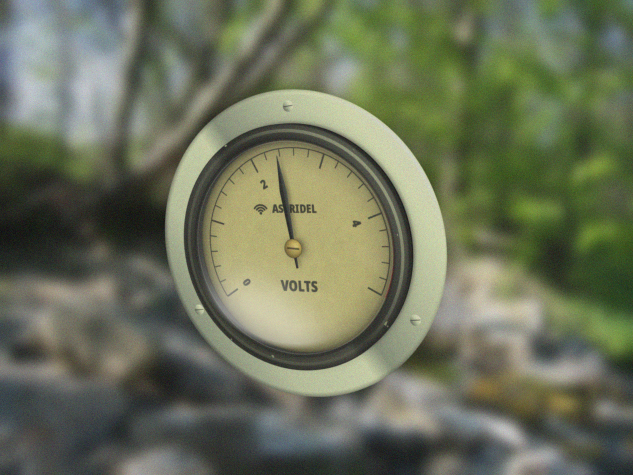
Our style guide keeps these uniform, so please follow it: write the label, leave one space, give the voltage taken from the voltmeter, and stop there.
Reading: 2.4 V
